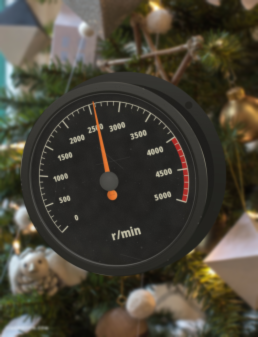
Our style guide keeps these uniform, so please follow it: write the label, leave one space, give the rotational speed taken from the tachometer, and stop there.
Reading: 2600 rpm
